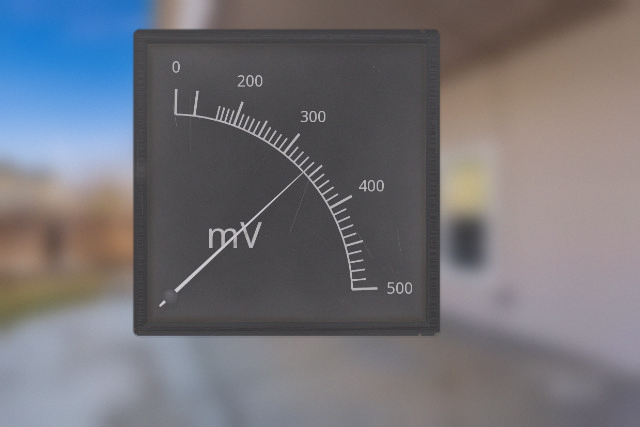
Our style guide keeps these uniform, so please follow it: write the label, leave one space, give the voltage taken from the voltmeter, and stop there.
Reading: 340 mV
